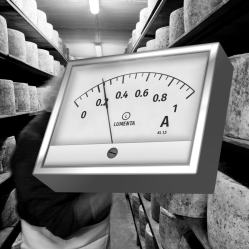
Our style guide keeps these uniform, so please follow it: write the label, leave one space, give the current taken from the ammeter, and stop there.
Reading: 0.25 A
